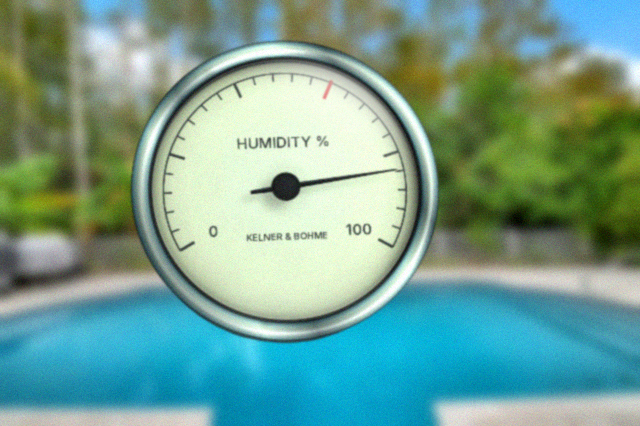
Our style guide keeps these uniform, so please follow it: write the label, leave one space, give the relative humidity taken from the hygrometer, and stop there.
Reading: 84 %
